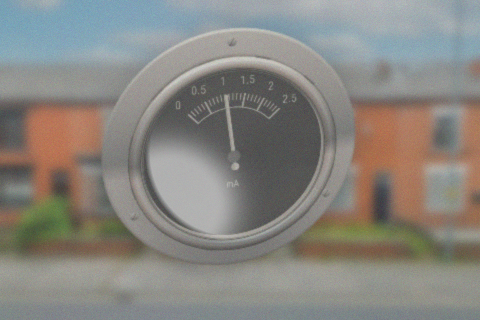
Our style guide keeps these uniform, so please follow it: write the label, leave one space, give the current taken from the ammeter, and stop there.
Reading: 1 mA
